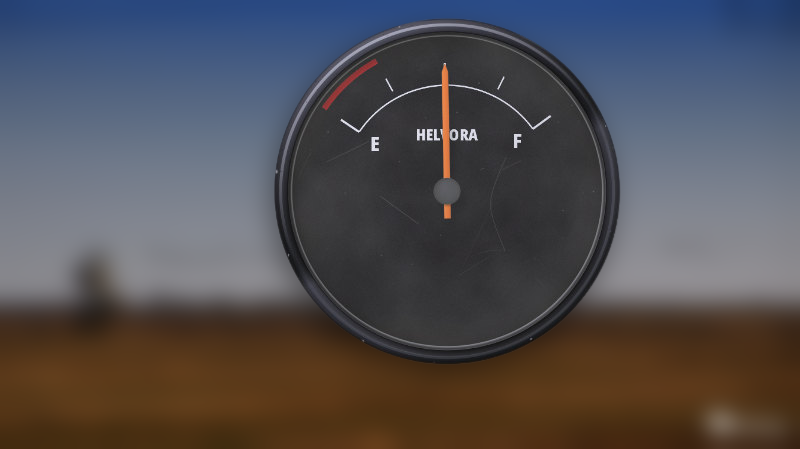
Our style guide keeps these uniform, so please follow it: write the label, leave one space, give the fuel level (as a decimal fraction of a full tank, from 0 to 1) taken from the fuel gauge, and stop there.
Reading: 0.5
